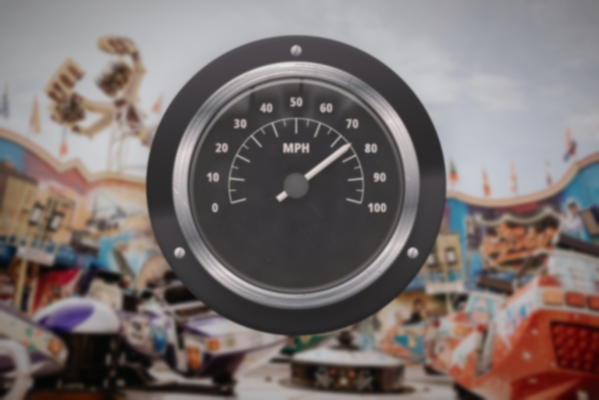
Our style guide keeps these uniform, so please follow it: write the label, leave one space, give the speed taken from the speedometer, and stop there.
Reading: 75 mph
